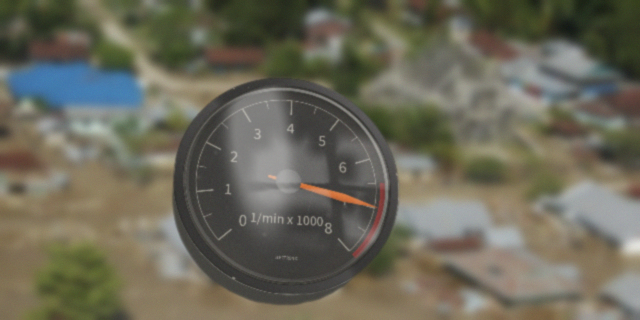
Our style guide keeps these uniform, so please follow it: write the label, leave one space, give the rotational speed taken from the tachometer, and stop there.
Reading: 7000 rpm
